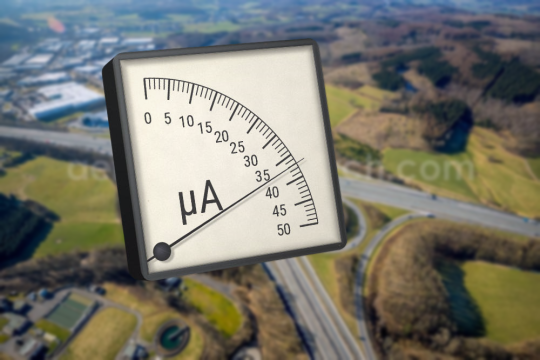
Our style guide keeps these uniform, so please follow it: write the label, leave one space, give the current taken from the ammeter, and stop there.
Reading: 37 µA
